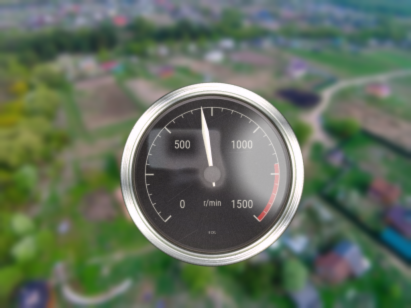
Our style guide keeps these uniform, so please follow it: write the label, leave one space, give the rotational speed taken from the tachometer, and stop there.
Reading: 700 rpm
